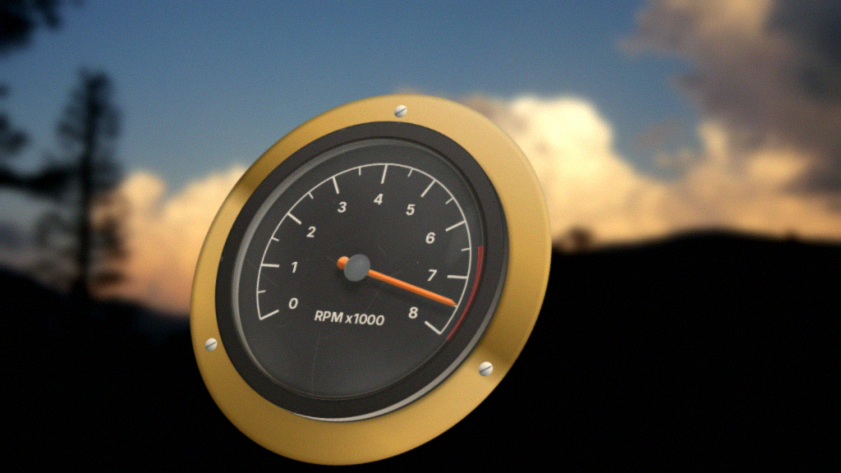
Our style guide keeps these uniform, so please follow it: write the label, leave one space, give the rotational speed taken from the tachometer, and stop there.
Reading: 7500 rpm
